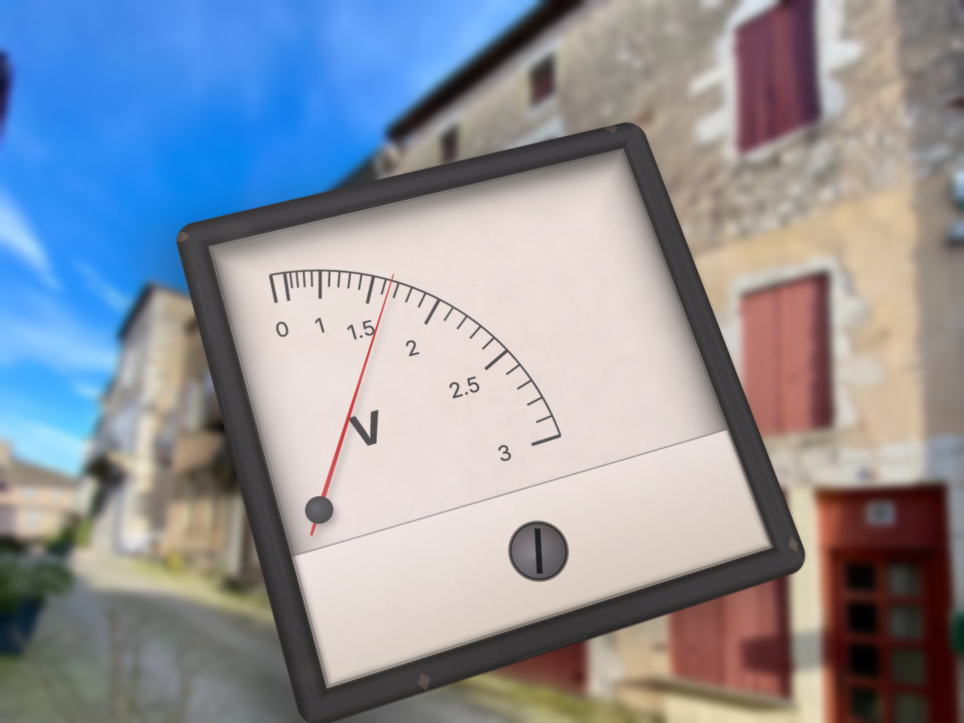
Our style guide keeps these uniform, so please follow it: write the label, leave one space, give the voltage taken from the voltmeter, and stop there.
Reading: 1.65 V
